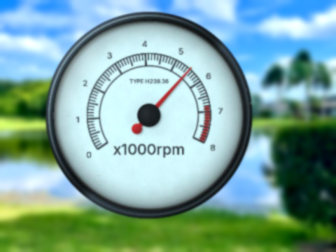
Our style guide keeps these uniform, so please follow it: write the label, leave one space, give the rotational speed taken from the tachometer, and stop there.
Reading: 5500 rpm
